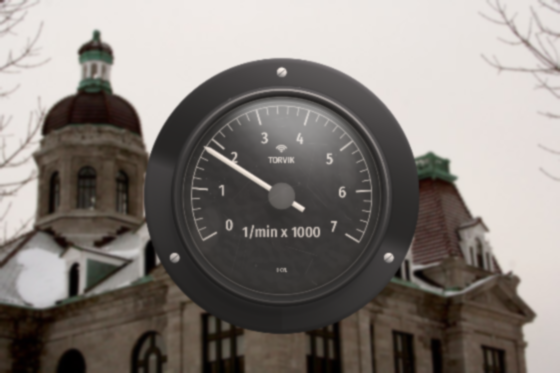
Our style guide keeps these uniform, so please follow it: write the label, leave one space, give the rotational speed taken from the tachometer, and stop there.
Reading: 1800 rpm
